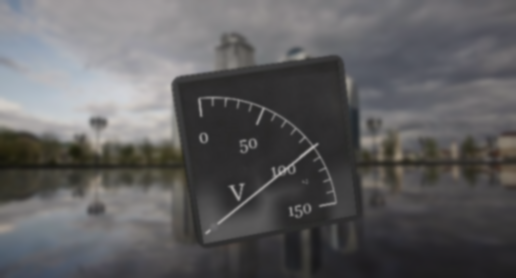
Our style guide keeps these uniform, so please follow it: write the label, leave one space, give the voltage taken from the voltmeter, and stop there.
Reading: 100 V
